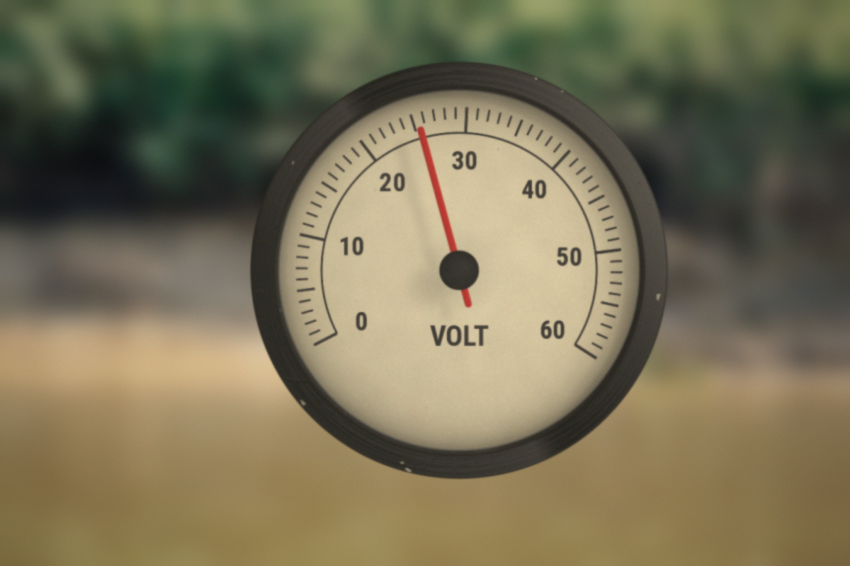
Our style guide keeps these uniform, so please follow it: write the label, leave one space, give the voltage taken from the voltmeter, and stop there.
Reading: 25.5 V
